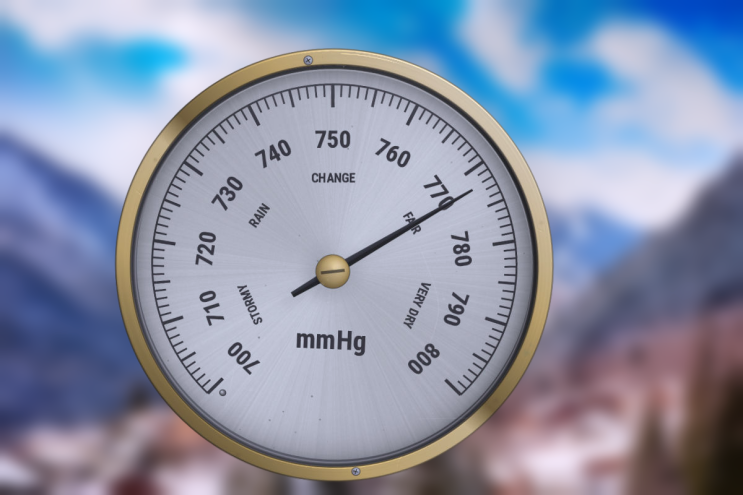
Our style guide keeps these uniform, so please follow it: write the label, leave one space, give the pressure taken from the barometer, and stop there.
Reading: 772 mmHg
